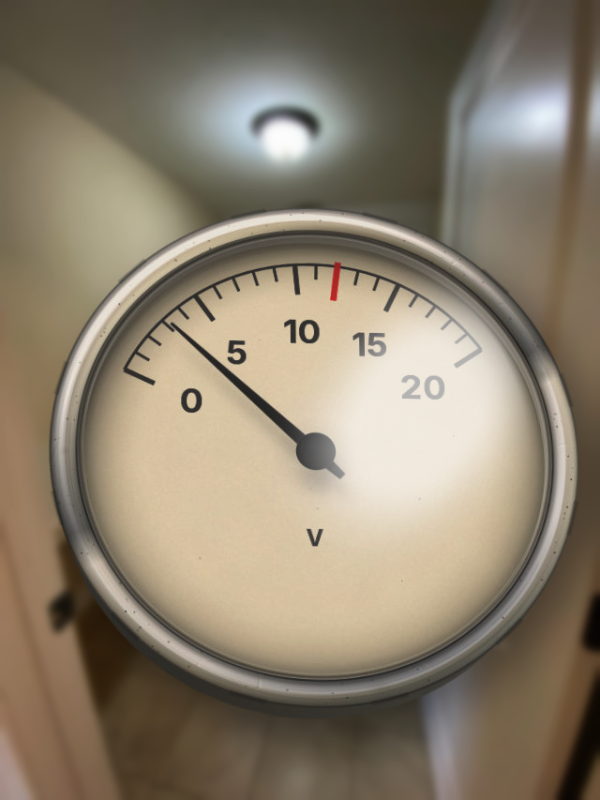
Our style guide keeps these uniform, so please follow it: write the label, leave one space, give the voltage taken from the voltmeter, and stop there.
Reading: 3 V
